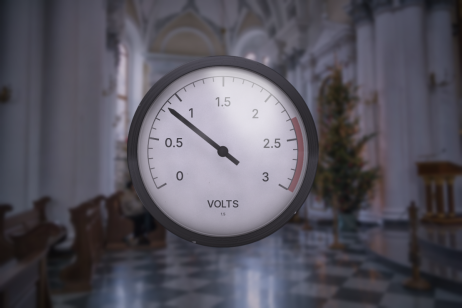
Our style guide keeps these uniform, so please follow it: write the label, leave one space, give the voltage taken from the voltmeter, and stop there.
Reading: 0.85 V
